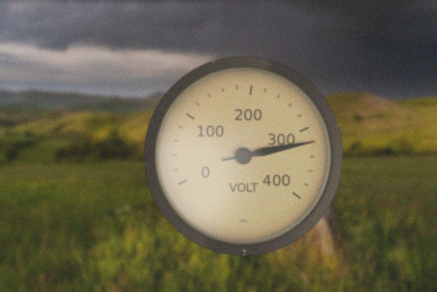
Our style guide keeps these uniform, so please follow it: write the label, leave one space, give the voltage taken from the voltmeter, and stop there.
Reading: 320 V
